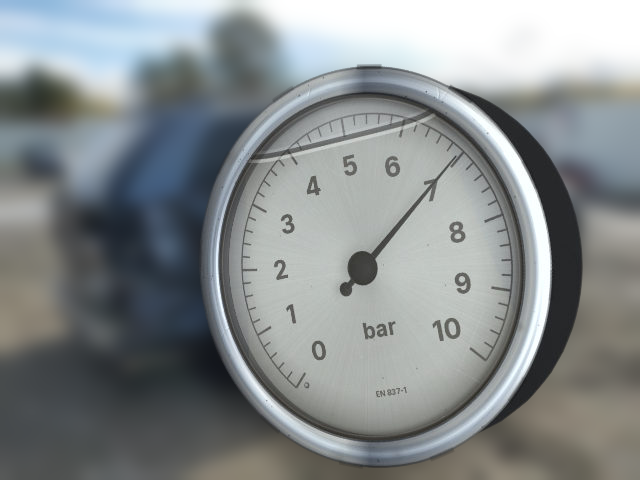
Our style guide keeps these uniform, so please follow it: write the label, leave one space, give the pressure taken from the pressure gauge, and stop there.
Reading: 7 bar
